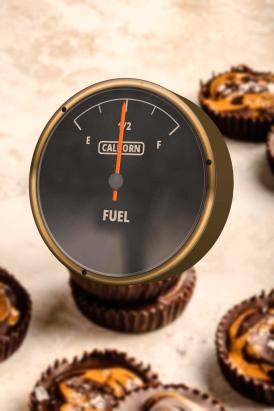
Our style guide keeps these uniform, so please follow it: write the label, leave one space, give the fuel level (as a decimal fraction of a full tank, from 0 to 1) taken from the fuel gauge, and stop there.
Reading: 0.5
